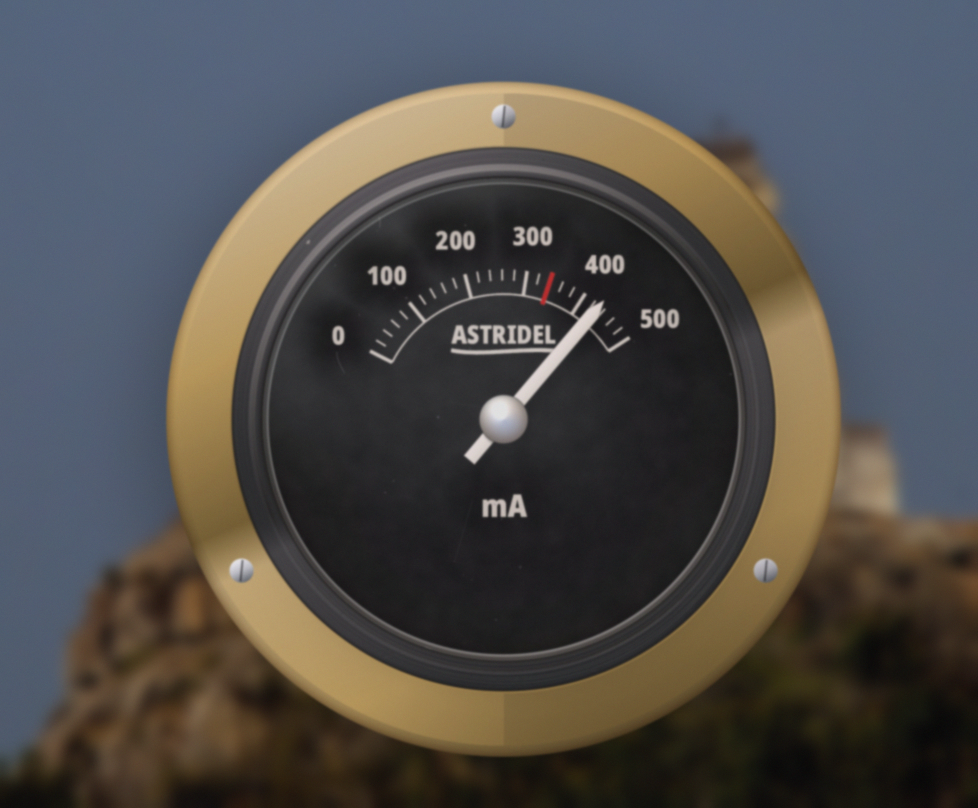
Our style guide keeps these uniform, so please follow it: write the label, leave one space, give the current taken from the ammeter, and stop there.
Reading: 430 mA
